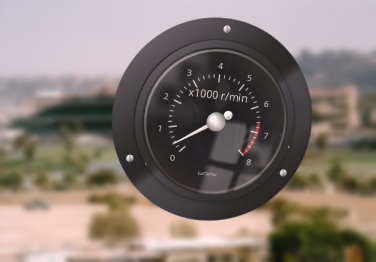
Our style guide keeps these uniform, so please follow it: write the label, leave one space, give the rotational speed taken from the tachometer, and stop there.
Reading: 400 rpm
